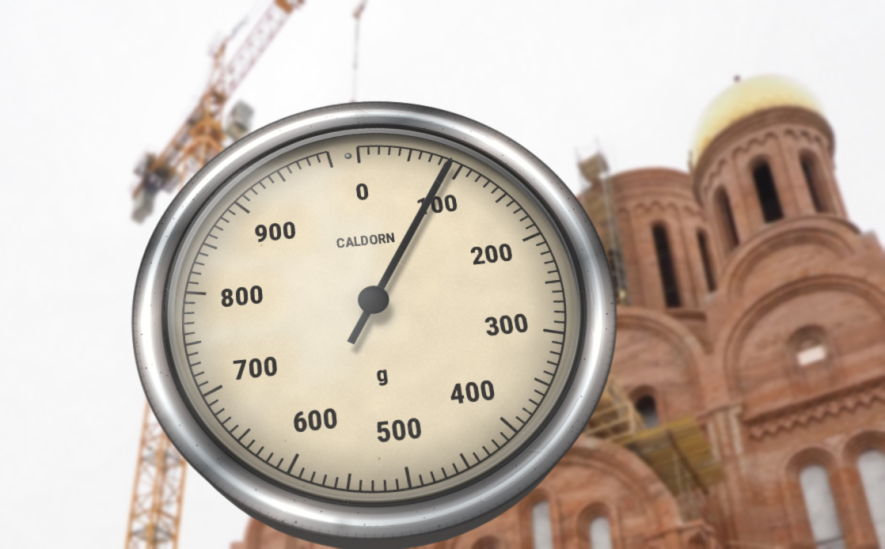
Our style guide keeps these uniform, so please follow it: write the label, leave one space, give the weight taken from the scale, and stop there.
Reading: 90 g
